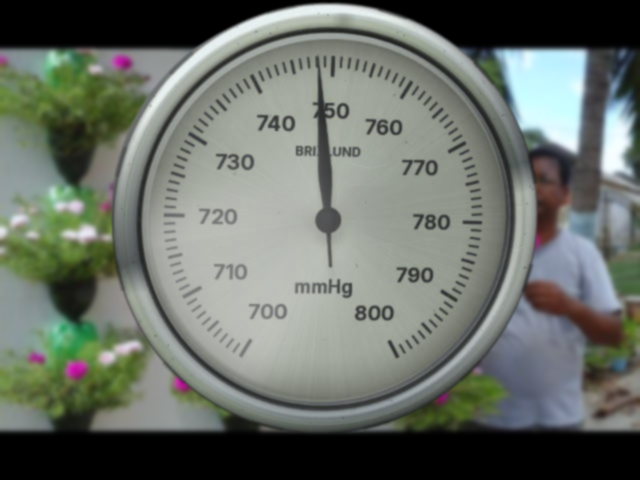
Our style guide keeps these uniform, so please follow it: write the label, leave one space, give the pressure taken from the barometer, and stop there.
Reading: 748 mmHg
